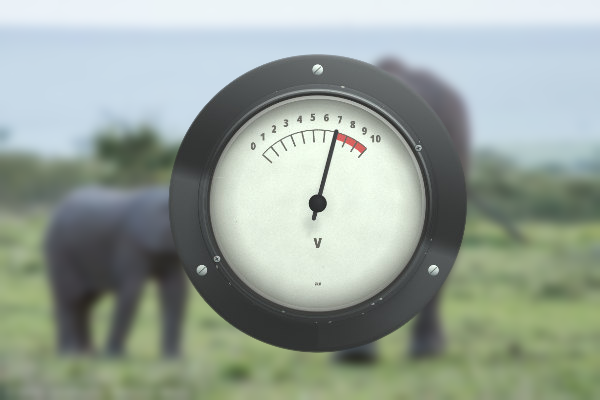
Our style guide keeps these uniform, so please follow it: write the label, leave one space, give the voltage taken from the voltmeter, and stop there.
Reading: 7 V
